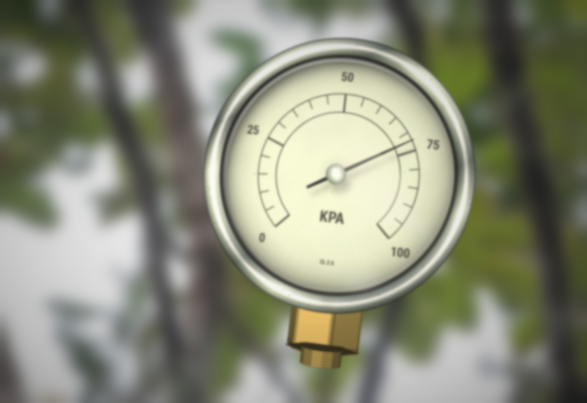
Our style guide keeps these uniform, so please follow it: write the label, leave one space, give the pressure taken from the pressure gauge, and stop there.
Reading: 72.5 kPa
